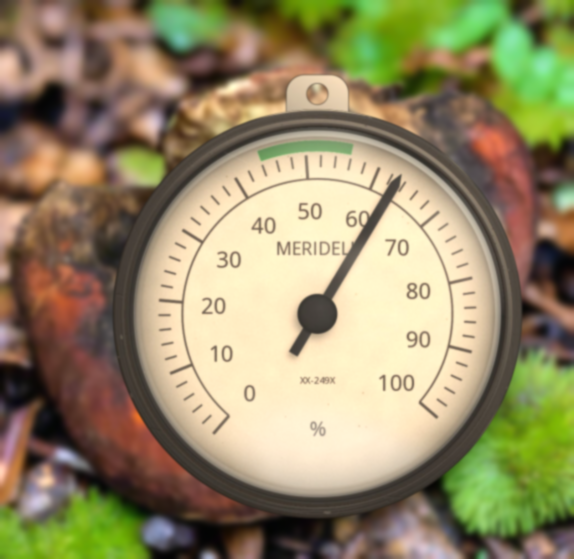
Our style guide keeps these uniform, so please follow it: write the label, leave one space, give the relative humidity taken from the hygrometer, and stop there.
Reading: 63 %
